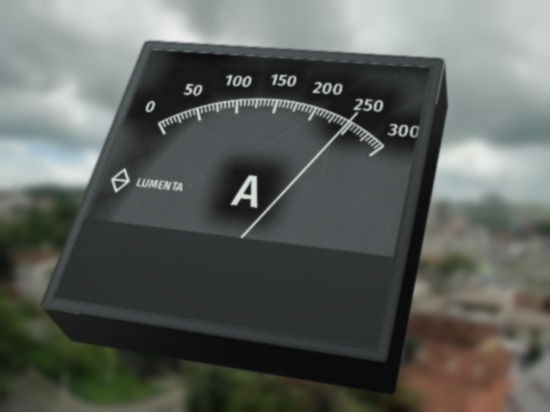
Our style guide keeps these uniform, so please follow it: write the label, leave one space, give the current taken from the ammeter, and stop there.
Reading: 250 A
